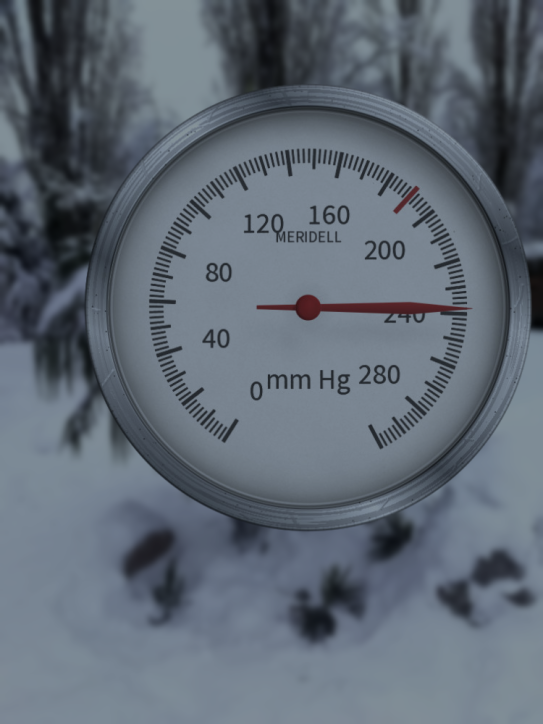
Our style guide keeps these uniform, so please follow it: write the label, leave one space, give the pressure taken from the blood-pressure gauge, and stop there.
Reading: 238 mmHg
